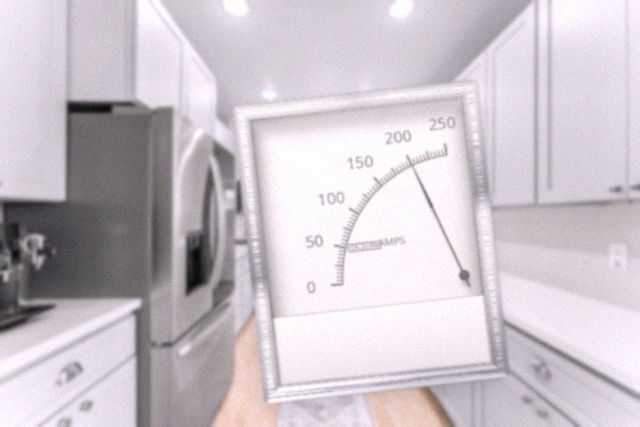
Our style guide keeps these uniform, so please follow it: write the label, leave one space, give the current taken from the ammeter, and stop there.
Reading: 200 A
